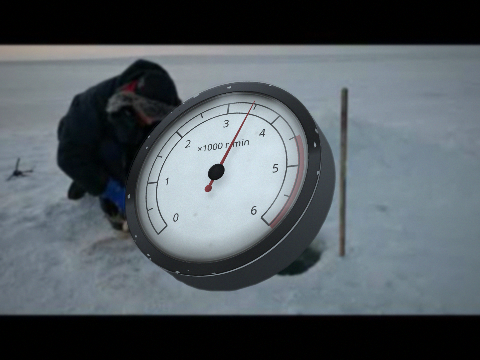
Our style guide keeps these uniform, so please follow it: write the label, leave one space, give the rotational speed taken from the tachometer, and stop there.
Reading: 3500 rpm
